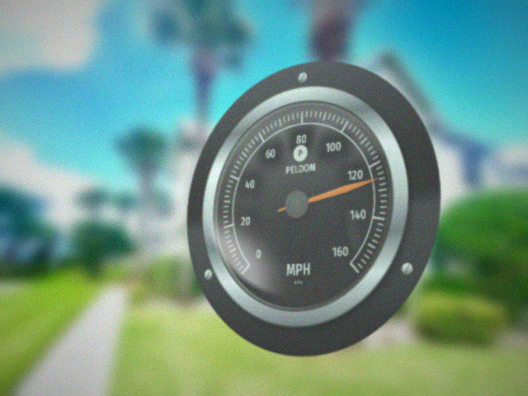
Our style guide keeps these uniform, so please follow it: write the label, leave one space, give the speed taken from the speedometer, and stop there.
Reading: 126 mph
